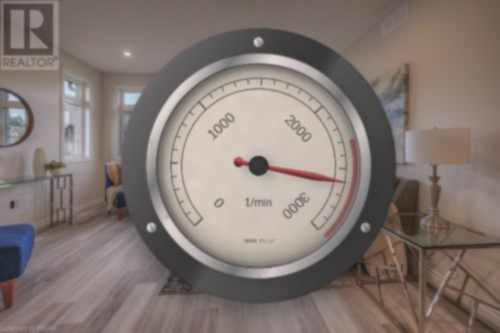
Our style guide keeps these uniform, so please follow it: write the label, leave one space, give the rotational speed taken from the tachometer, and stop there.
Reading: 2600 rpm
